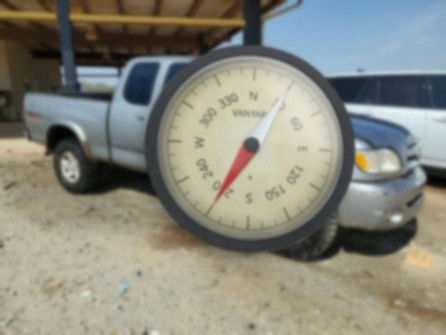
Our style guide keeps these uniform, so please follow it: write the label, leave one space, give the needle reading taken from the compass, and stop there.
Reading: 210 °
